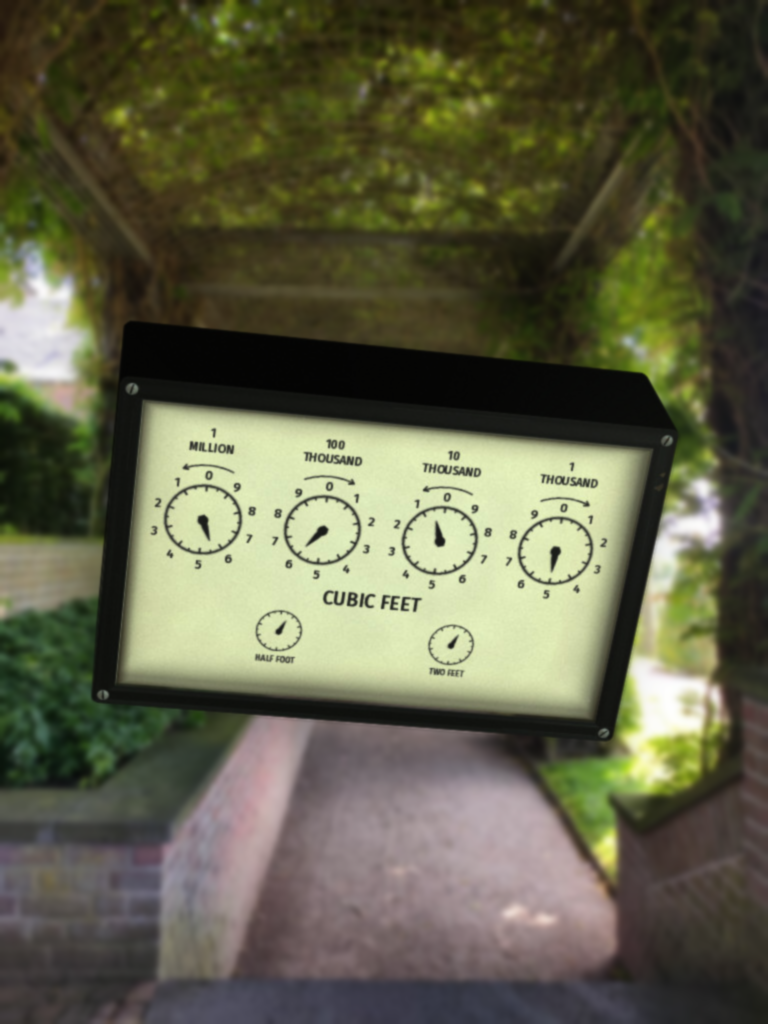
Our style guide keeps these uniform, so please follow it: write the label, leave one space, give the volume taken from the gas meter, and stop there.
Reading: 560500 ft³
